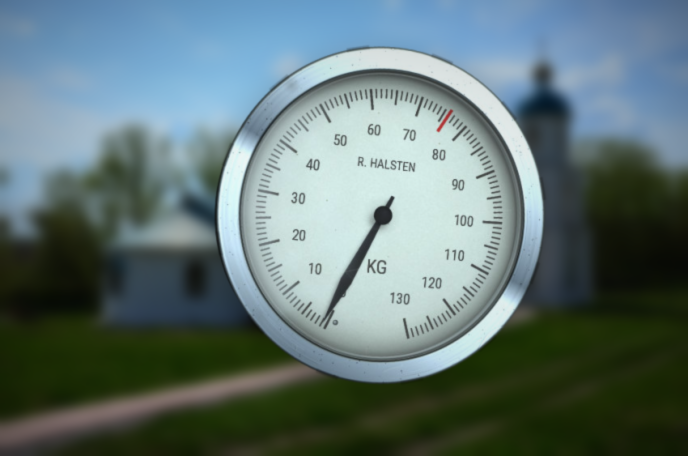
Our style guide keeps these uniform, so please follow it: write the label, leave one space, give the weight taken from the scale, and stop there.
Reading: 1 kg
